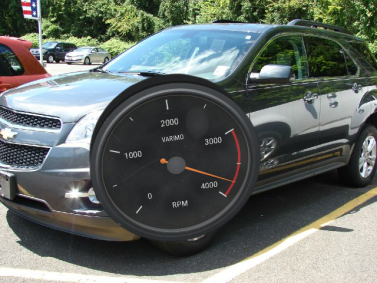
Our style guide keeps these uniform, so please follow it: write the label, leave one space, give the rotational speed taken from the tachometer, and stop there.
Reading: 3750 rpm
